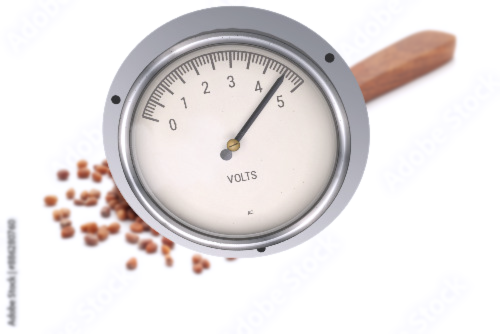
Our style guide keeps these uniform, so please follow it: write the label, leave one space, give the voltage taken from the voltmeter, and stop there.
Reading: 4.5 V
